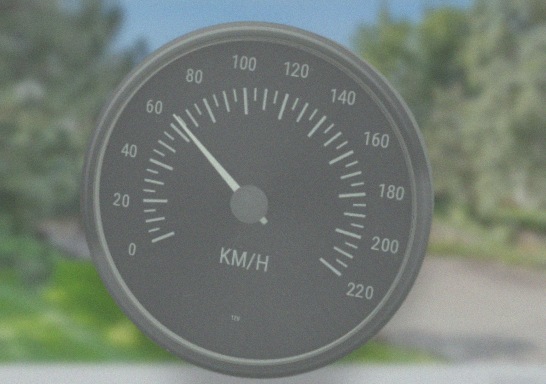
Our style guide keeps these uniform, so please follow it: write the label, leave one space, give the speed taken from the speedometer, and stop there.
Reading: 65 km/h
